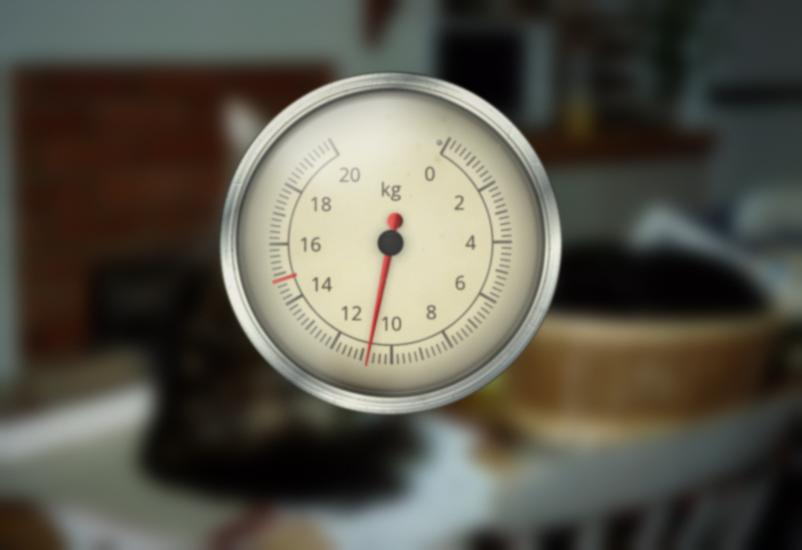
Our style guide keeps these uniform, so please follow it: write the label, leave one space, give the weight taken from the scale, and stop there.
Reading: 10.8 kg
